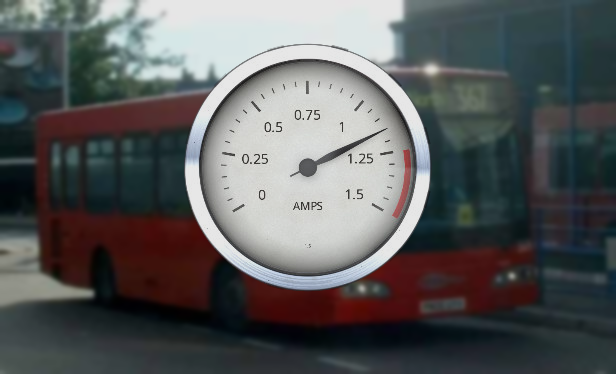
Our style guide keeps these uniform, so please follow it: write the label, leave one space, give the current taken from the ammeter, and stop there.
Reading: 1.15 A
